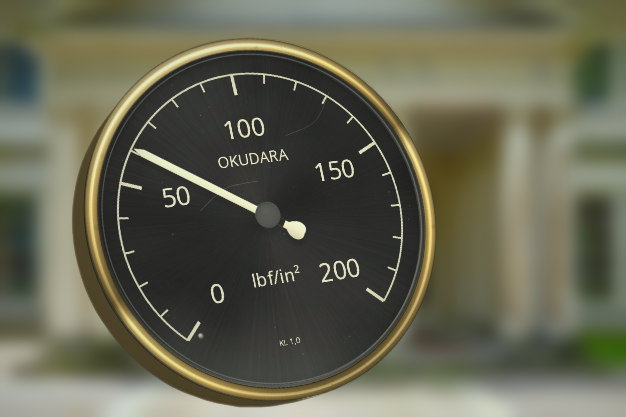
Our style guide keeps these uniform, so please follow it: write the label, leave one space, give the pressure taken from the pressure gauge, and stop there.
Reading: 60 psi
